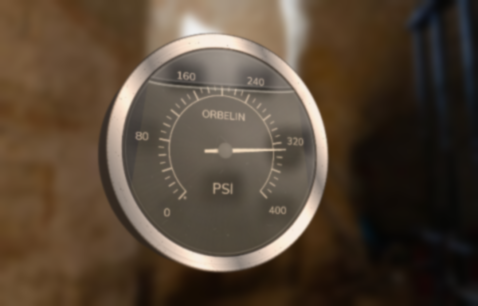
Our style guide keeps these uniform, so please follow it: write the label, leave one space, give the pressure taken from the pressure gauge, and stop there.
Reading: 330 psi
